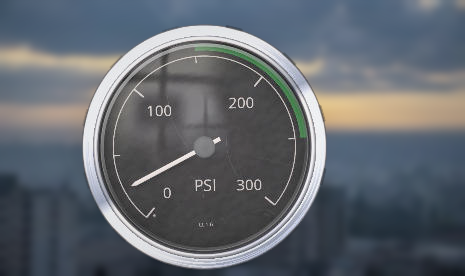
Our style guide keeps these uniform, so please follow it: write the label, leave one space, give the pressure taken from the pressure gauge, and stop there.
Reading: 25 psi
